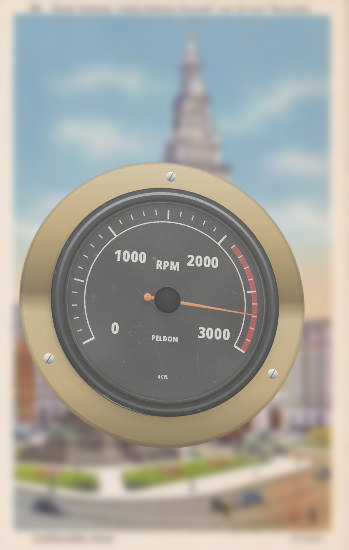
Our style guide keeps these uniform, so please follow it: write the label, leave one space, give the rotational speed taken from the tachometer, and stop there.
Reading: 2700 rpm
